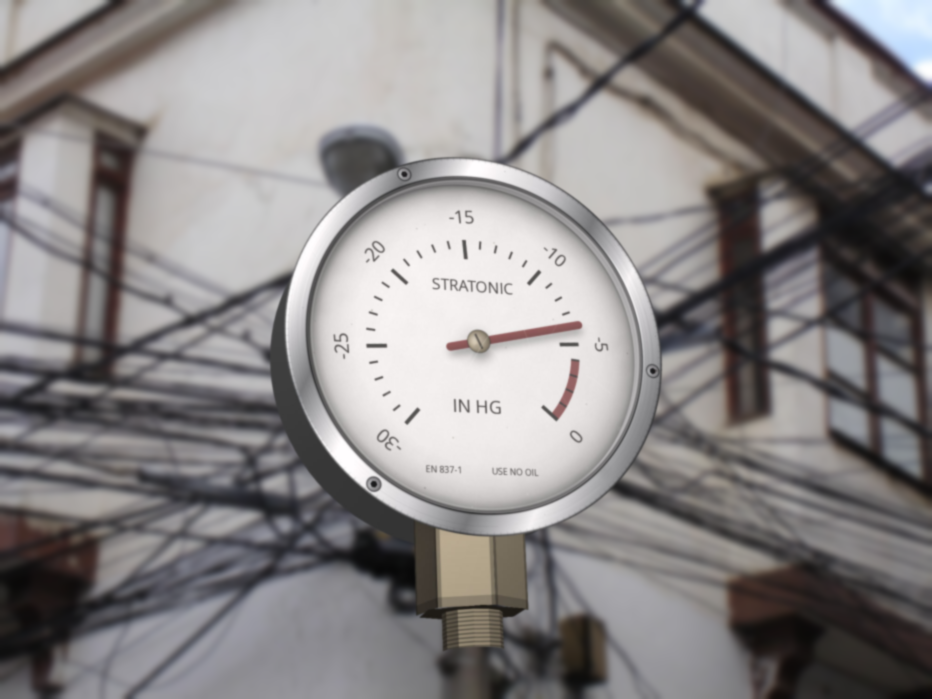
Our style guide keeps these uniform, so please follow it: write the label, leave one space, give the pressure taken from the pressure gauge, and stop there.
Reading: -6 inHg
